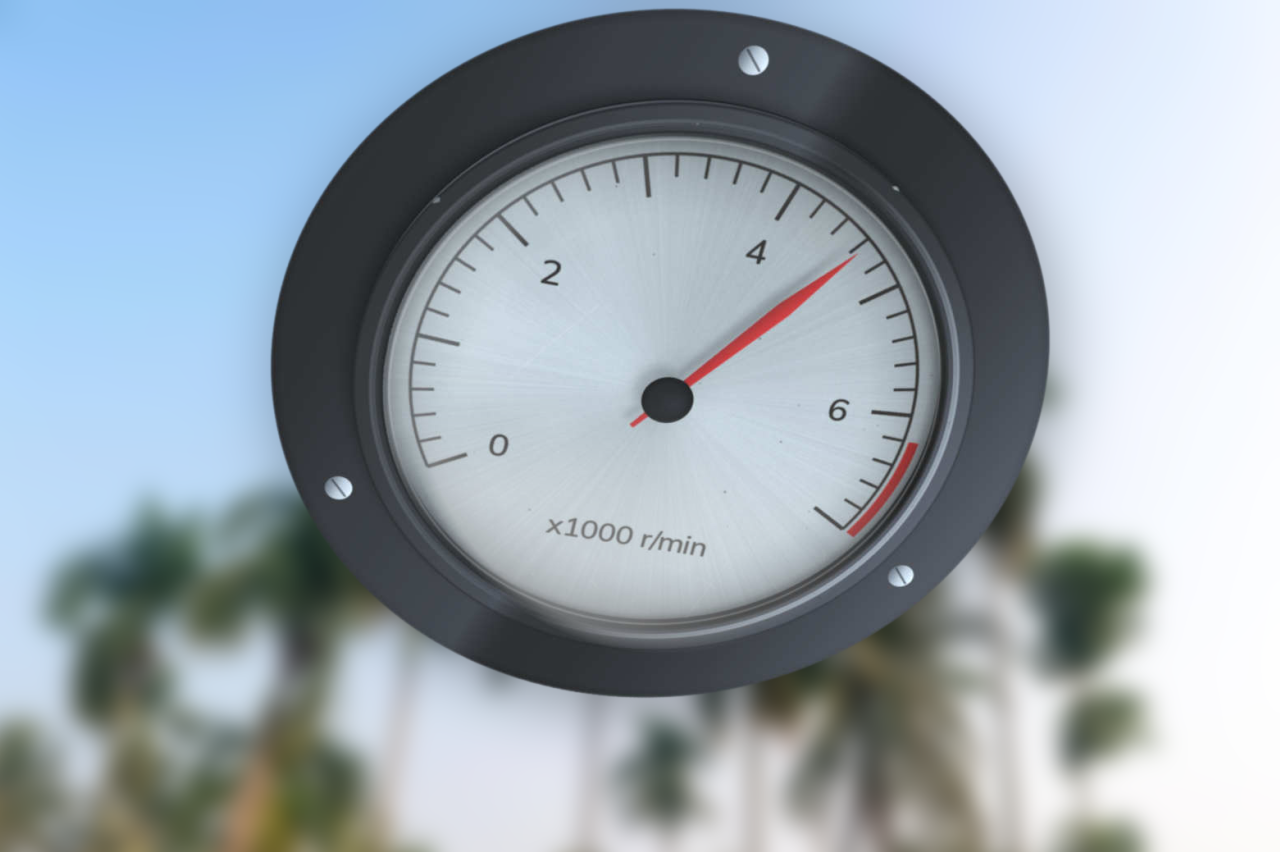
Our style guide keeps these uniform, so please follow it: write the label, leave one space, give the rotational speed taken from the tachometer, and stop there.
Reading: 4600 rpm
